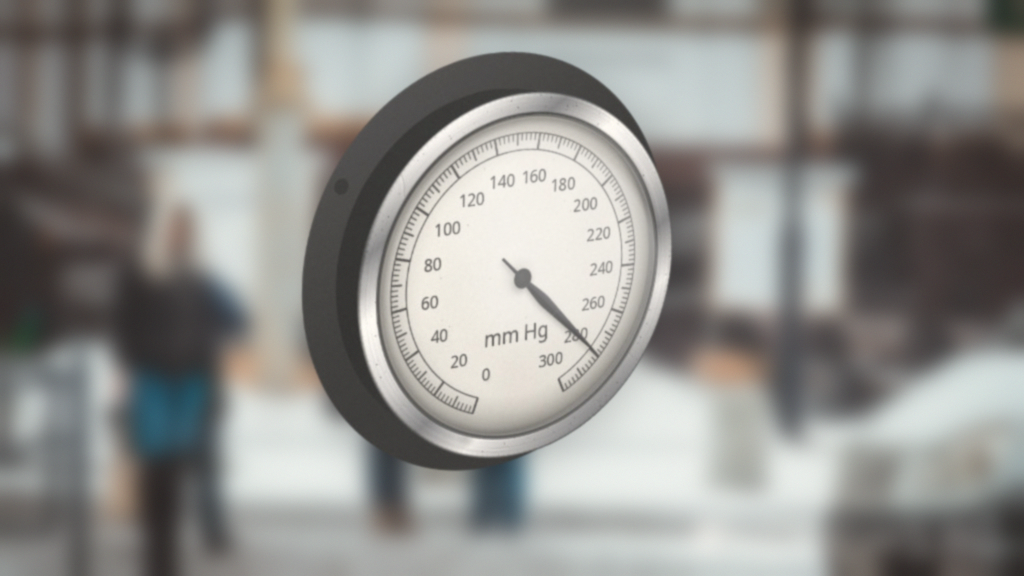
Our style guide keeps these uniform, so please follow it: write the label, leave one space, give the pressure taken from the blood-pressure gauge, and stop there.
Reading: 280 mmHg
